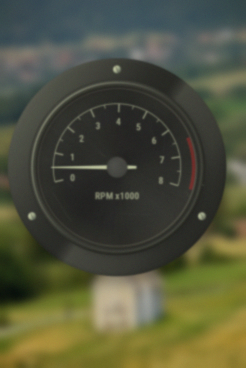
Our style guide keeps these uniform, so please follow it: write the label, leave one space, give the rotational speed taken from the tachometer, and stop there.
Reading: 500 rpm
